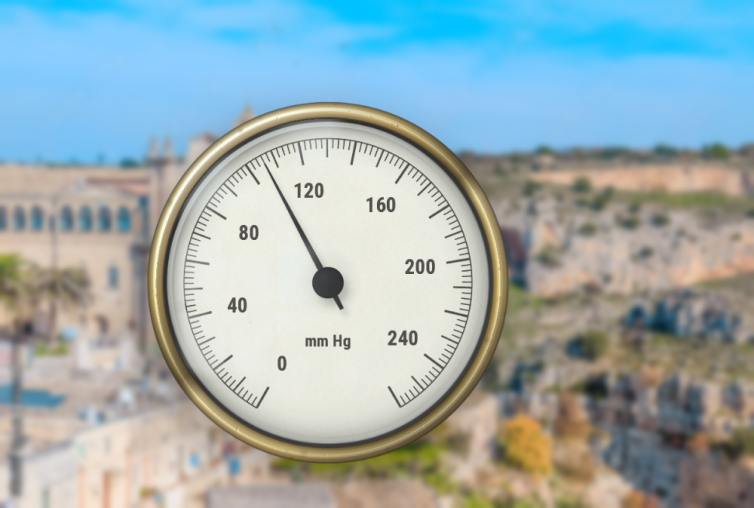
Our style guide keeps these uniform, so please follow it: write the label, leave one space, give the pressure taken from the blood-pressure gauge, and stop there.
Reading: 106 mmHg
